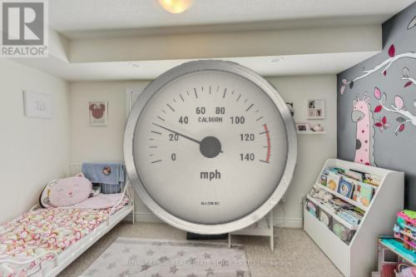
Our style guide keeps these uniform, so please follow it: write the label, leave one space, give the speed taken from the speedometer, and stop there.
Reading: 25 mph
